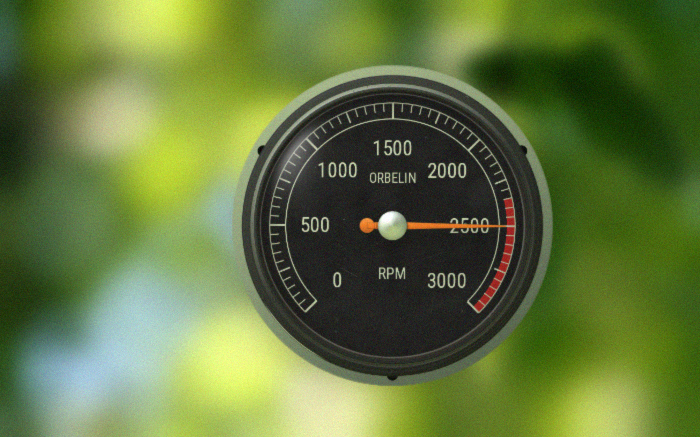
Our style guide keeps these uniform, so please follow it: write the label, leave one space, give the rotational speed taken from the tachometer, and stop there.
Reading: 2500 rpm
